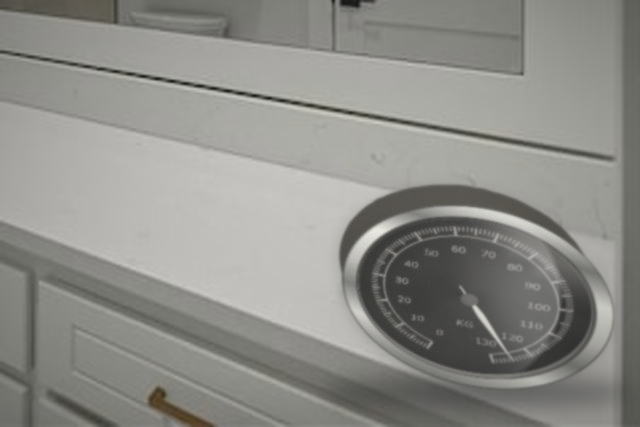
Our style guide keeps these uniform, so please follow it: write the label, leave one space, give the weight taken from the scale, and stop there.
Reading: 125 kg
